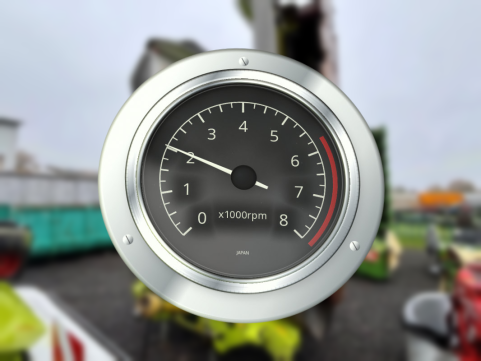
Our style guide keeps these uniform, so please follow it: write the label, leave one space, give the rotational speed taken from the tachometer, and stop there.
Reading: 2000 rpm
